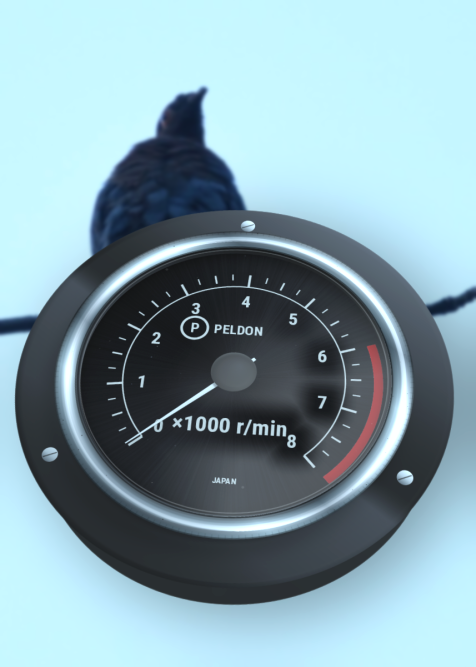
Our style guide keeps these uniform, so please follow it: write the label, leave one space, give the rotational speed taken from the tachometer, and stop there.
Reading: 0 rpm
